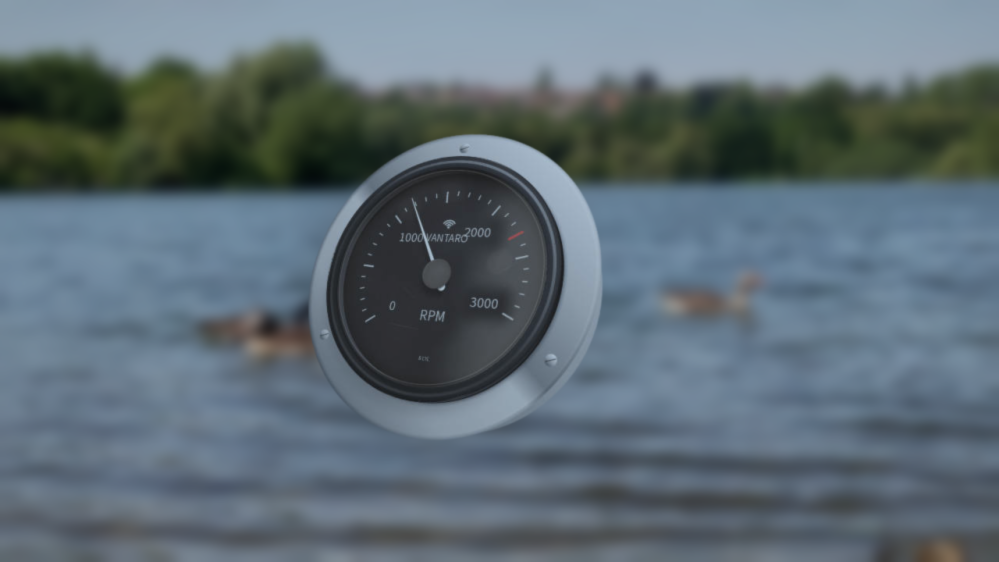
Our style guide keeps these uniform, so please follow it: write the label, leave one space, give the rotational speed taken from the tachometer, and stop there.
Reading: 1200 rpm
